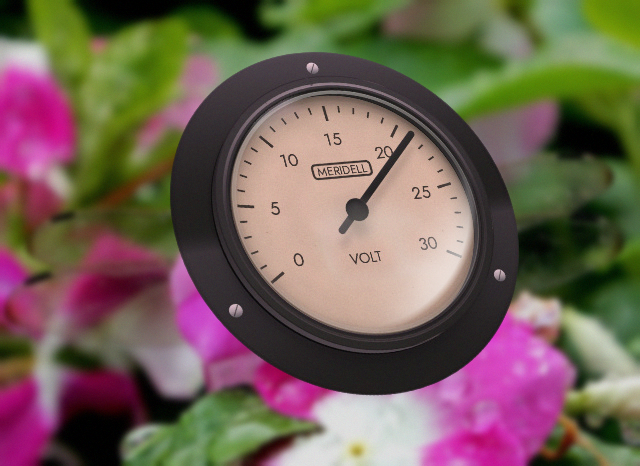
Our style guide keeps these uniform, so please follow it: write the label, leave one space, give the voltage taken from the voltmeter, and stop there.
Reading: 21 V
